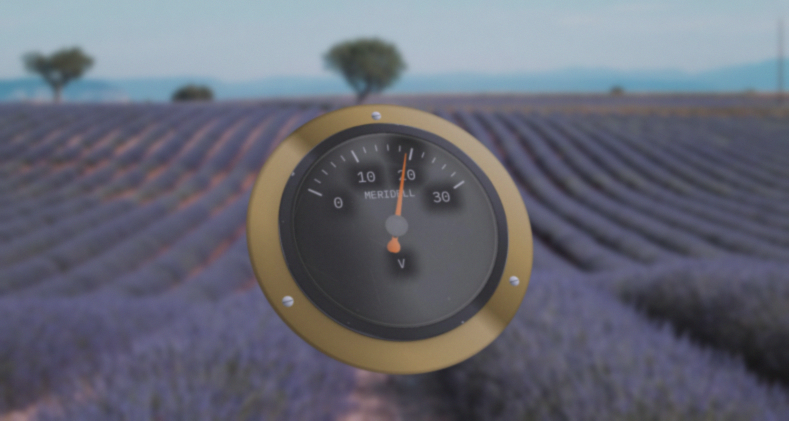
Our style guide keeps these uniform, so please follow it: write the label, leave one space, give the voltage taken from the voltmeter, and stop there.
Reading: 19 V
